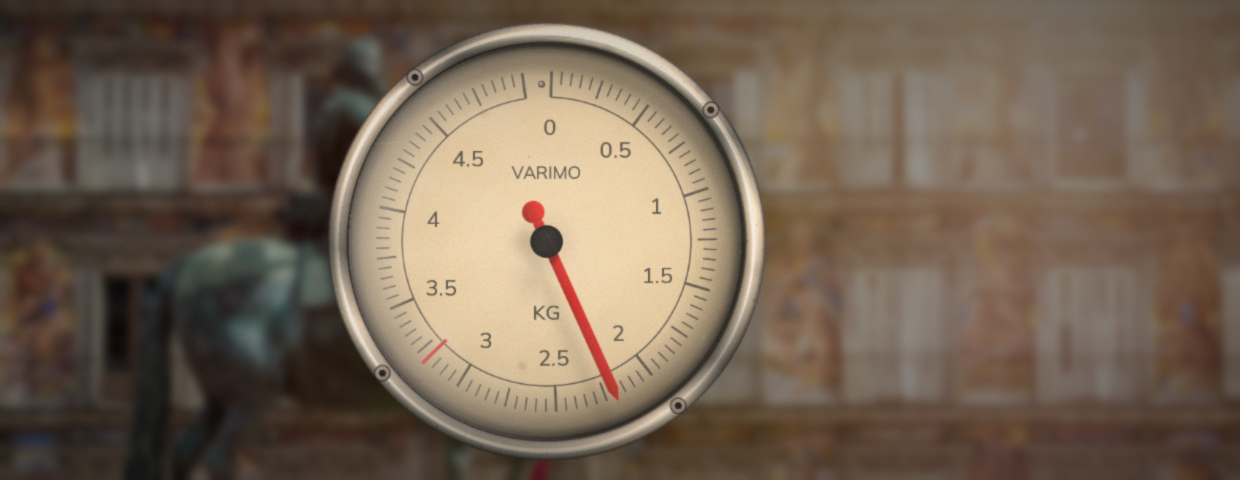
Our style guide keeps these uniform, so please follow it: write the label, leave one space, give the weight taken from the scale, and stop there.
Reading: 2.2 kg
